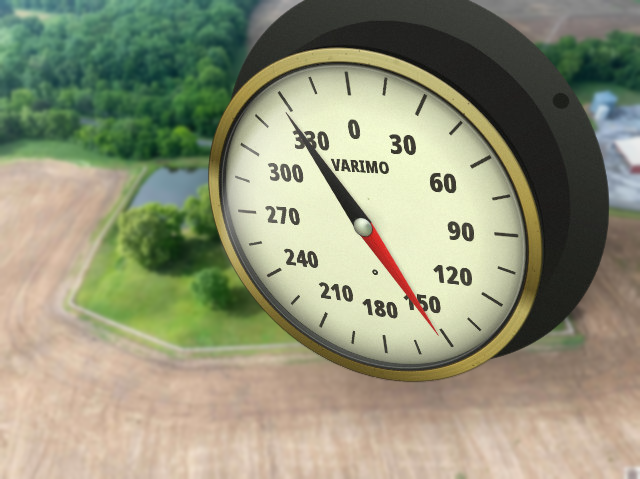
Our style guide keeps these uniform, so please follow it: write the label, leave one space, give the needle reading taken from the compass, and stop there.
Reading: 150 °
